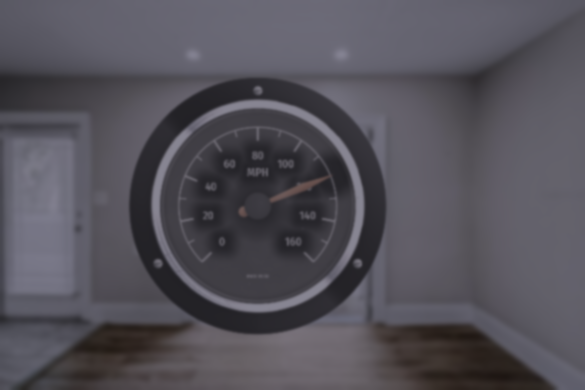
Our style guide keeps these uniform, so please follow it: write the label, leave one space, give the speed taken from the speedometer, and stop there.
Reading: 120 mph
